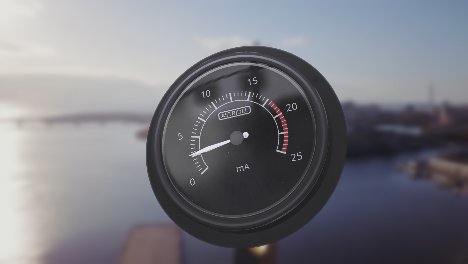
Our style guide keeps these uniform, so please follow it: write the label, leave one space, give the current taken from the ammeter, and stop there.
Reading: 2.5 mA
